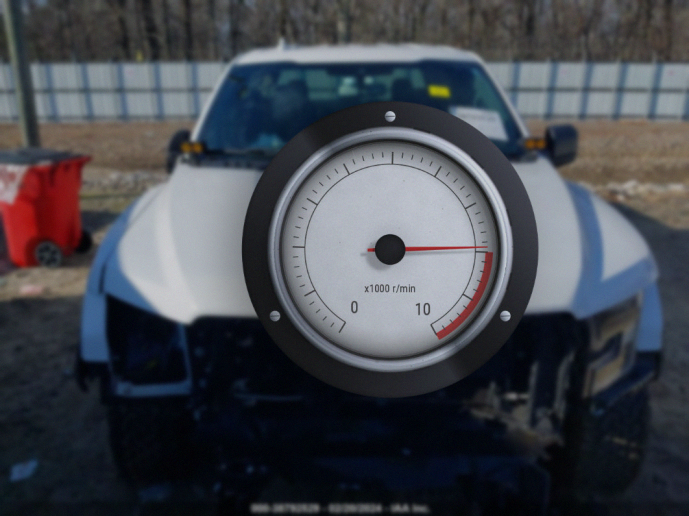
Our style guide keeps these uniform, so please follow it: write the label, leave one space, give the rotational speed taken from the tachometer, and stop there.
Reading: 7900 rpm
